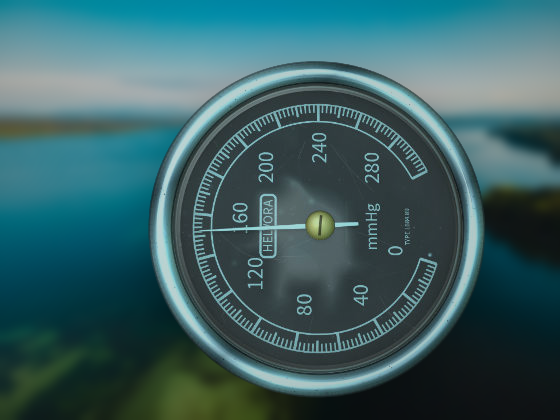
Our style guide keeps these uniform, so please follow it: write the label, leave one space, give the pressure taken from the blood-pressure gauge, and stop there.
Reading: 152 mmHg
